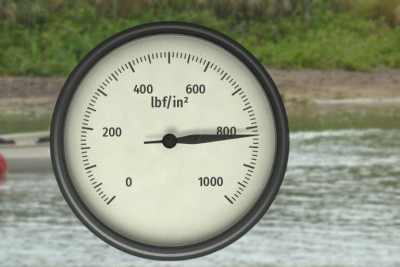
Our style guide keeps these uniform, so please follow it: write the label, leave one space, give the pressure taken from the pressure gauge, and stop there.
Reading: 820 psi
